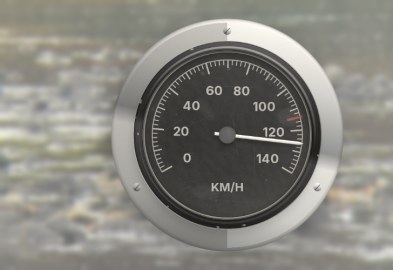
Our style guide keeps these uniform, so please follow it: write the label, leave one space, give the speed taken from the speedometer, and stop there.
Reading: 126 km/h
